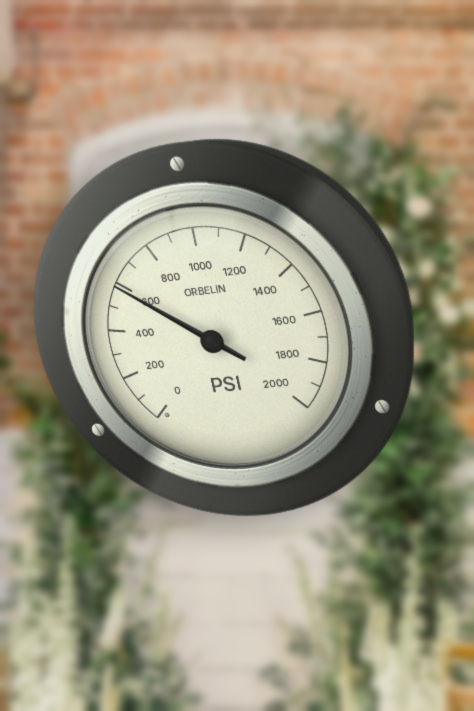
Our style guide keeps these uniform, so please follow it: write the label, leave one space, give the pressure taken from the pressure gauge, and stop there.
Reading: 600 psi
